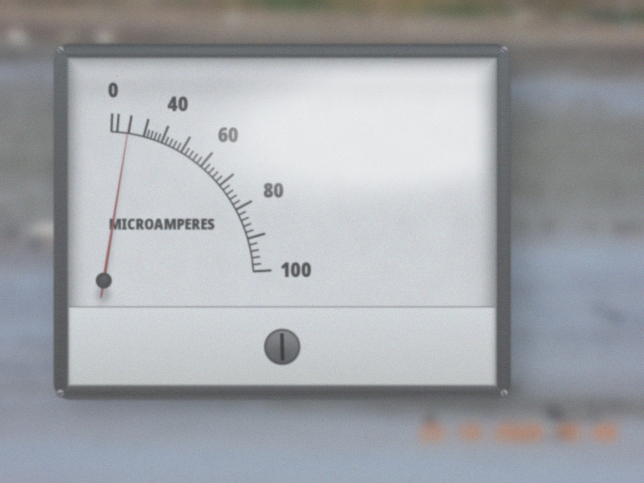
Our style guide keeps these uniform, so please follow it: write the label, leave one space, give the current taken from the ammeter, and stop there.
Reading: 20 µA
